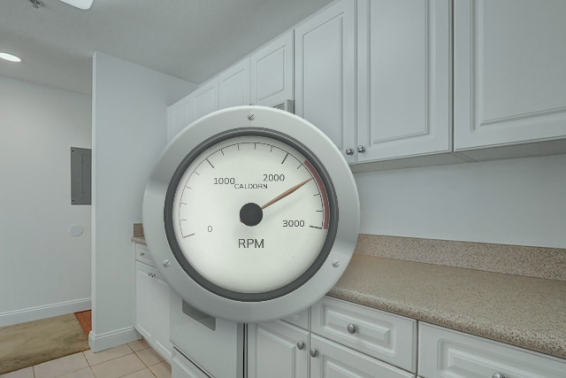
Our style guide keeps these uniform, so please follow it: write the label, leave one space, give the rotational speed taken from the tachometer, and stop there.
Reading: 2400 rpm
